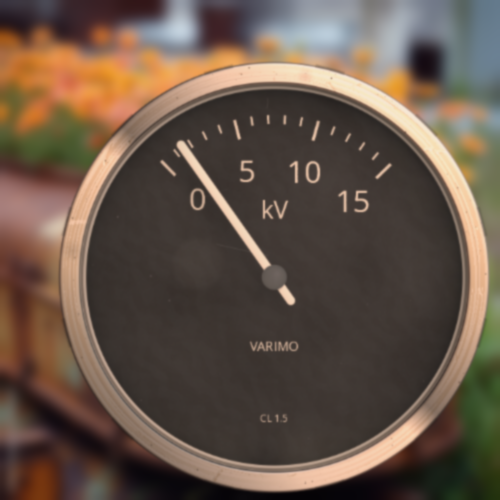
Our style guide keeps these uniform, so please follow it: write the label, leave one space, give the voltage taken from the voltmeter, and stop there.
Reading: 1.5 kV
